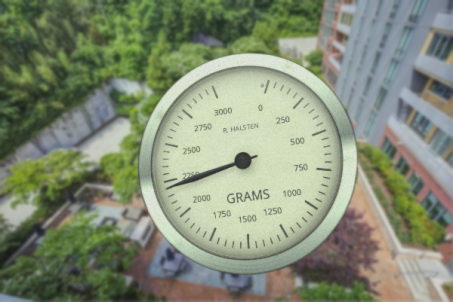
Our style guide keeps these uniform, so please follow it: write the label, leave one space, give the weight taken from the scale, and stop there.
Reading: 2200 g
